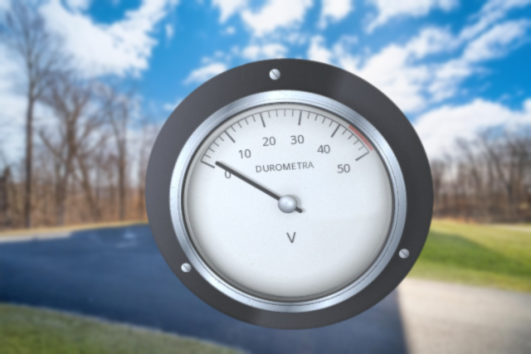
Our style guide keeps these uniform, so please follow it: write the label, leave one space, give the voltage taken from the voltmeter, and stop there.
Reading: 2 V
